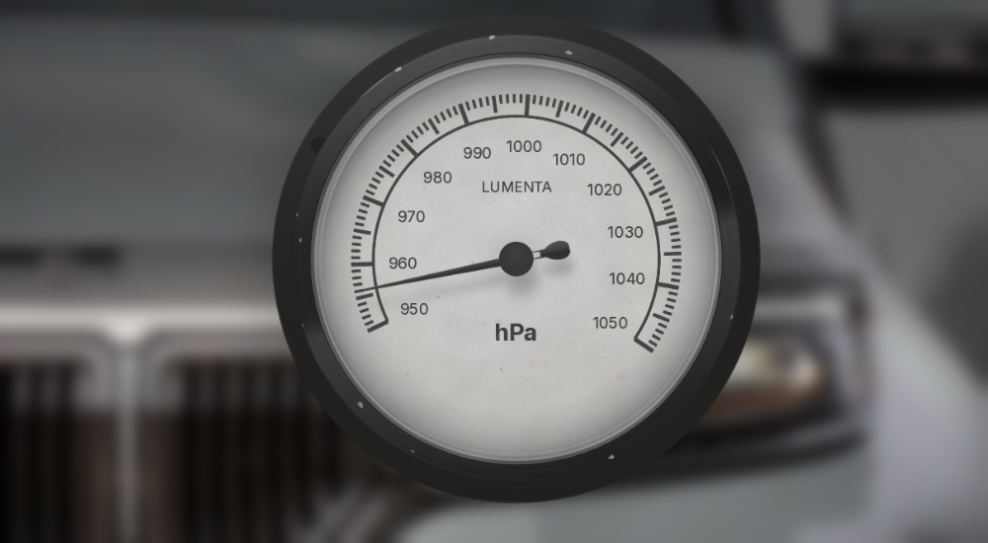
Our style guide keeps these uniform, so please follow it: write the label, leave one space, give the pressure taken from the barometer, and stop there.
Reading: 956 hPa
